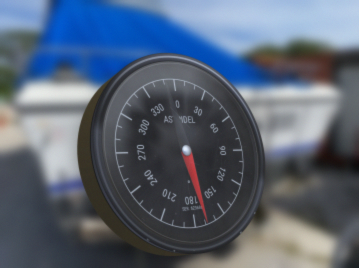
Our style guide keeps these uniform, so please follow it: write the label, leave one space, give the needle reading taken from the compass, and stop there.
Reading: 170 °
